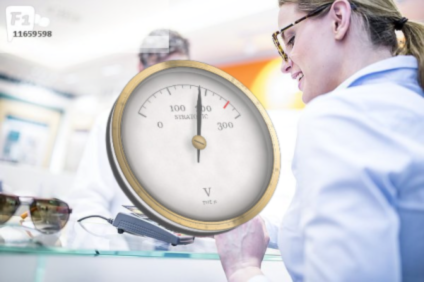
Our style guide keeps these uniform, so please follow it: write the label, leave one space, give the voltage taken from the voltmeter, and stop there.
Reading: 180 V
